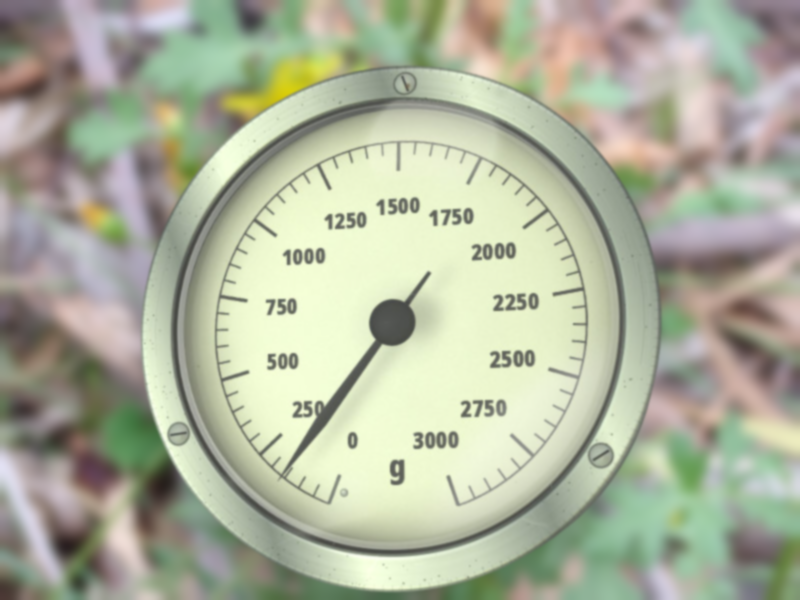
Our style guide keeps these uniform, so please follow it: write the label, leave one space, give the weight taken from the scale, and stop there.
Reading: 150 g
